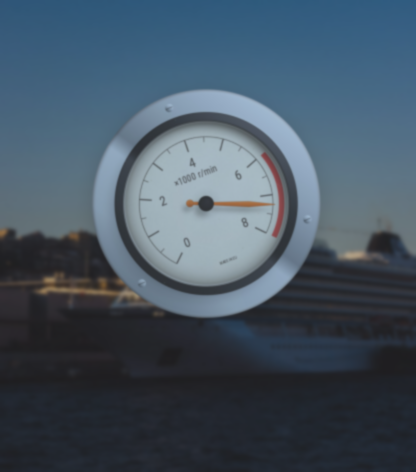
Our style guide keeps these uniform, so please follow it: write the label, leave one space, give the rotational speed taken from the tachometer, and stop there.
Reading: 7250 rpm
